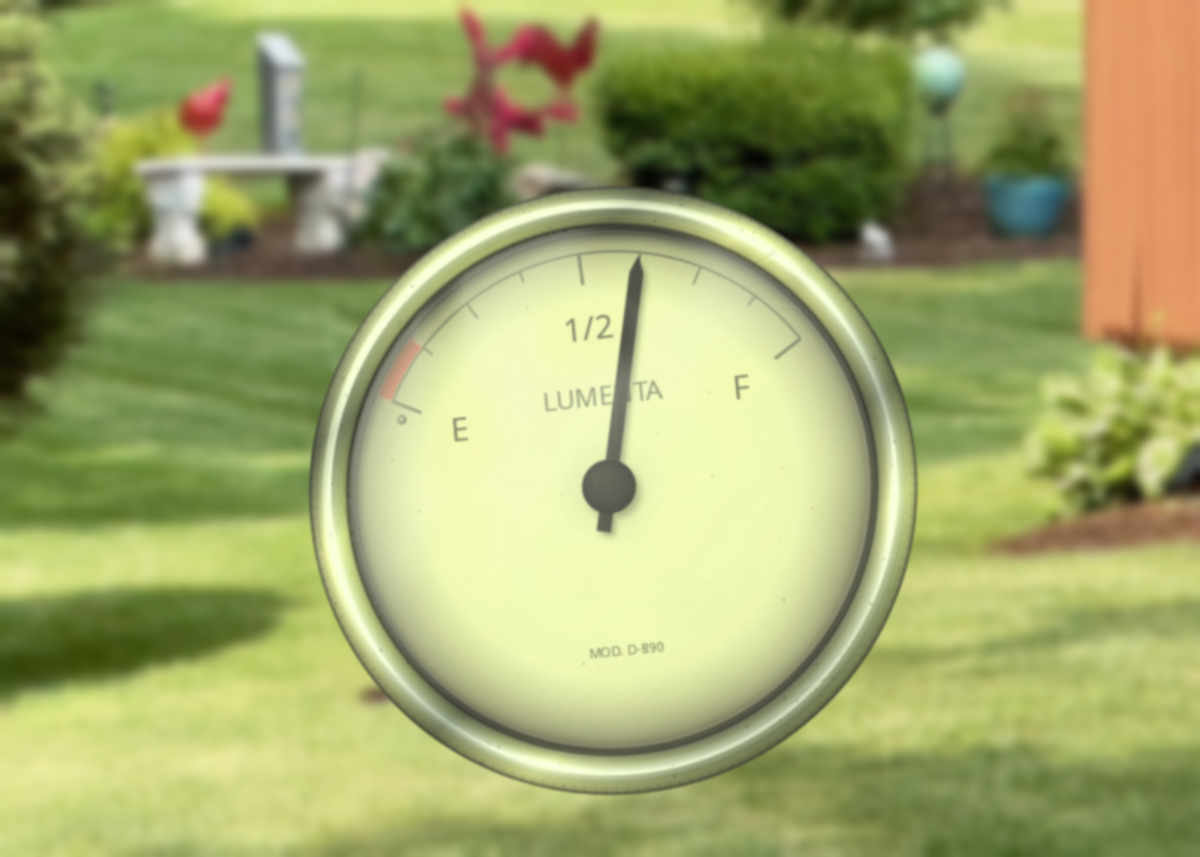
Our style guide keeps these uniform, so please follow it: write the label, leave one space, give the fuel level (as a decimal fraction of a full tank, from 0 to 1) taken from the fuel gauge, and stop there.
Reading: 0.625
